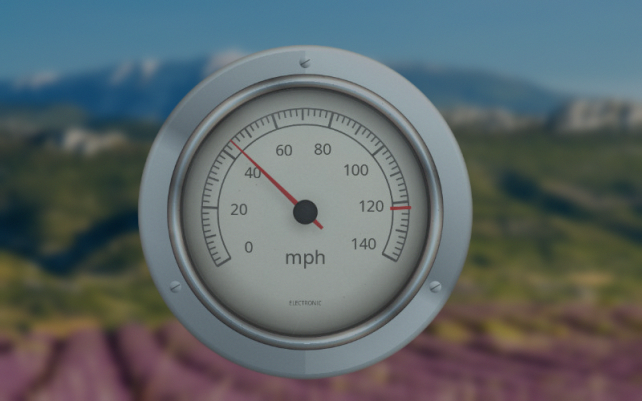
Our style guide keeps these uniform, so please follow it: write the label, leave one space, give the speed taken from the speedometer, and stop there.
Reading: 44 mph
